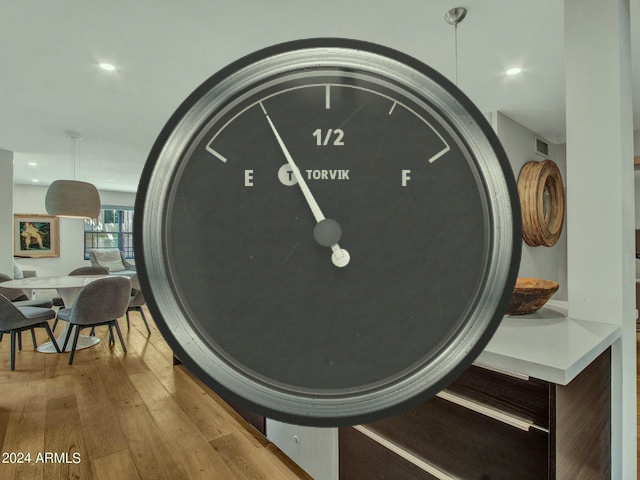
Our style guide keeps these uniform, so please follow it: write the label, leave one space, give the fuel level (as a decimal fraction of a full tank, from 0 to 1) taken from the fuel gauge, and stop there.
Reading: 0.25
